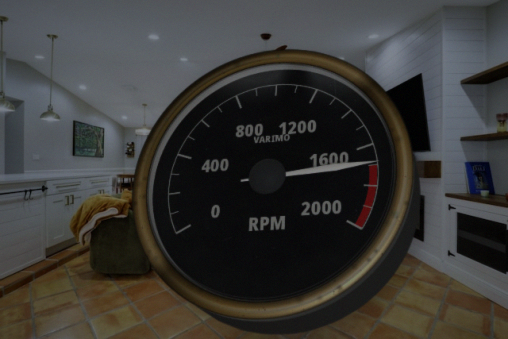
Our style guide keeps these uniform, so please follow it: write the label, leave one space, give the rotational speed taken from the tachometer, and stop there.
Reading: 1700 rpm
